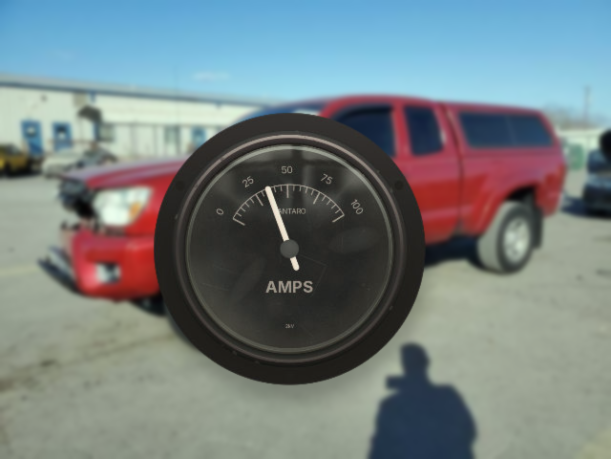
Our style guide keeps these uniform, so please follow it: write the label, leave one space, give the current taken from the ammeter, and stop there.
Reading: 35 A
